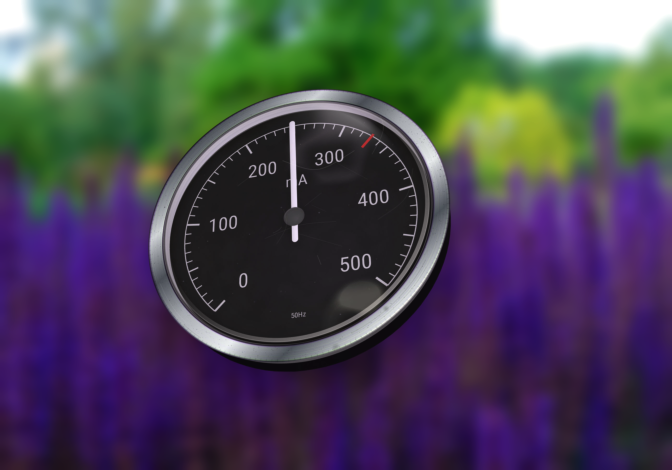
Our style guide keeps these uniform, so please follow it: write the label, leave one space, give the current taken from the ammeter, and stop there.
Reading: 250 mA
